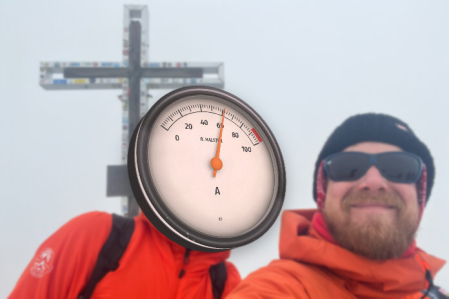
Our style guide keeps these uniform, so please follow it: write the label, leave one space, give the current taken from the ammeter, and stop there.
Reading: 60 A
